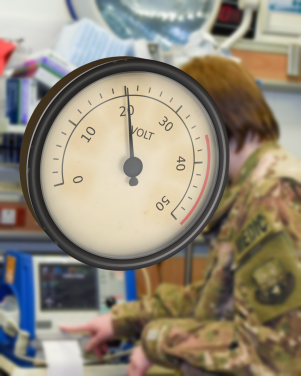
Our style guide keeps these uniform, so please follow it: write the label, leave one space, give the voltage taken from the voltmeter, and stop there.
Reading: 20 V
